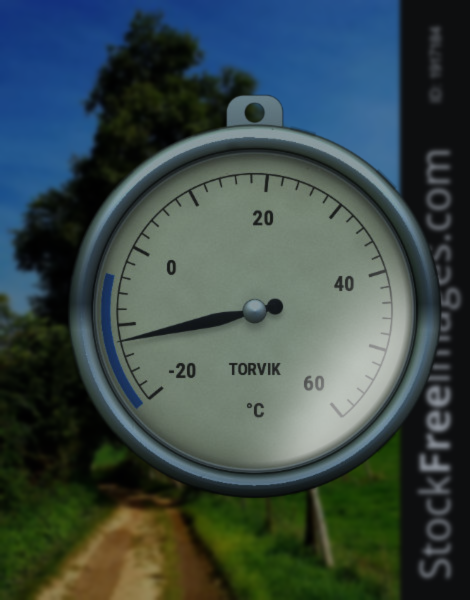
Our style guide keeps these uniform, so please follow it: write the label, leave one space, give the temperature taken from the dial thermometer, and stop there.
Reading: -12 °C
